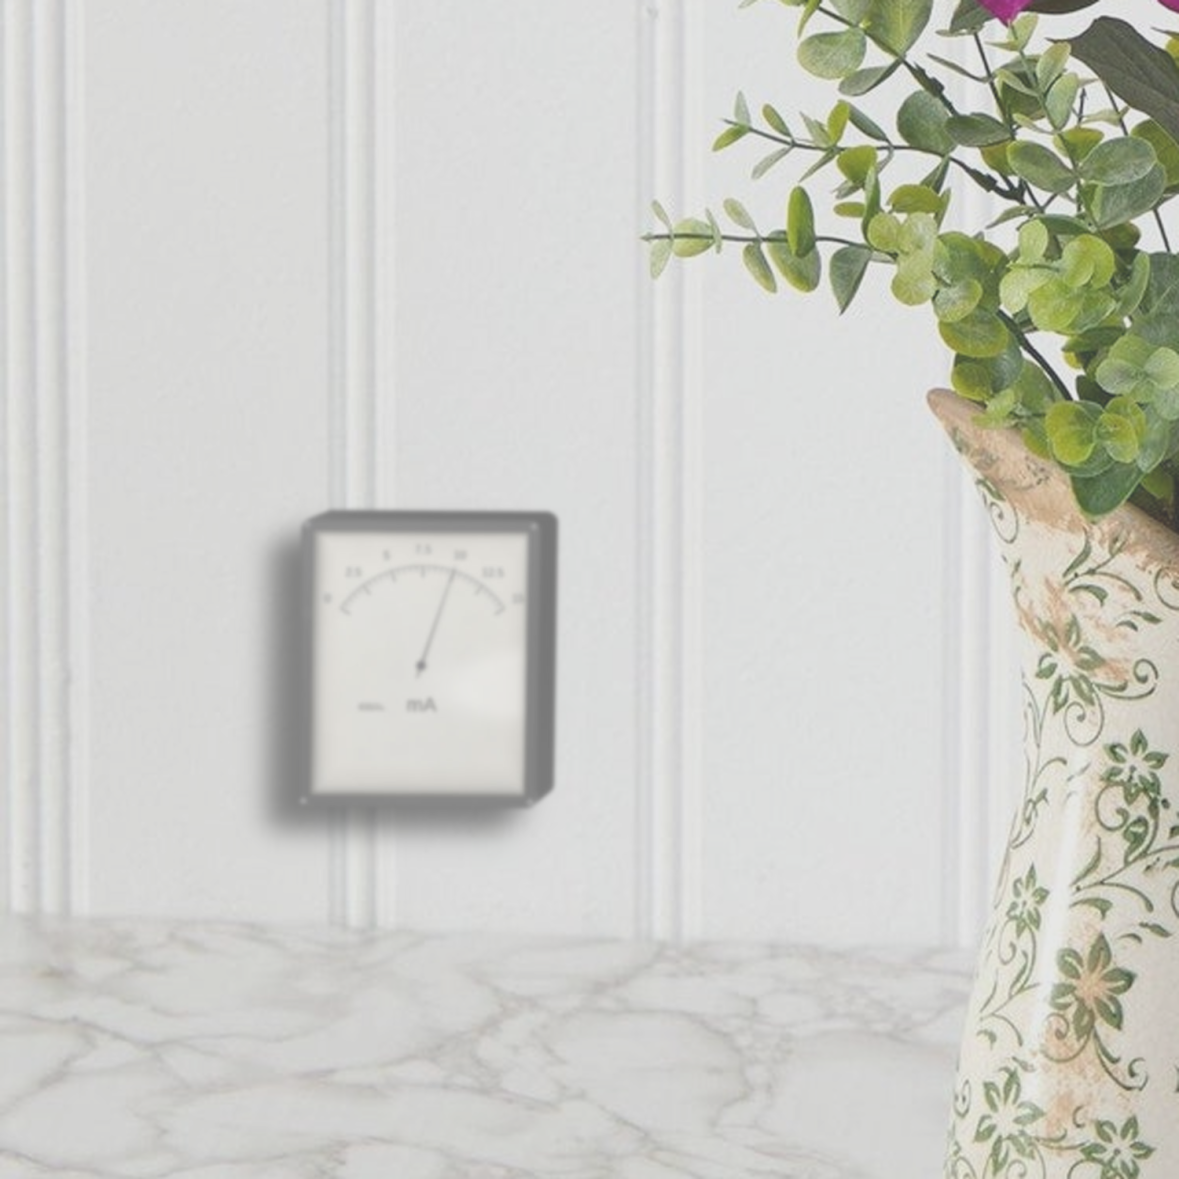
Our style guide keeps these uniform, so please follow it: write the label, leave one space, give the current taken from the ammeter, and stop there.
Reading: 10 mA
